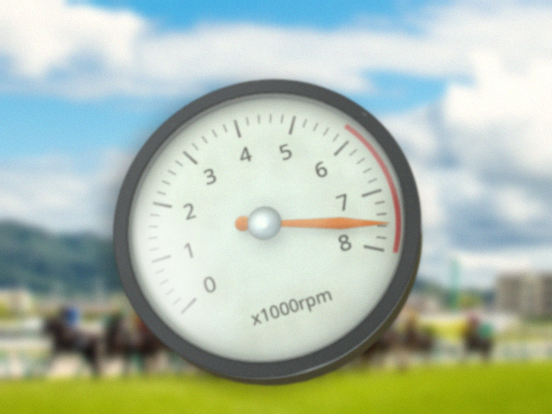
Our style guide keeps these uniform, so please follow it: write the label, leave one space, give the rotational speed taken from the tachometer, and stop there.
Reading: 7600 rpm
